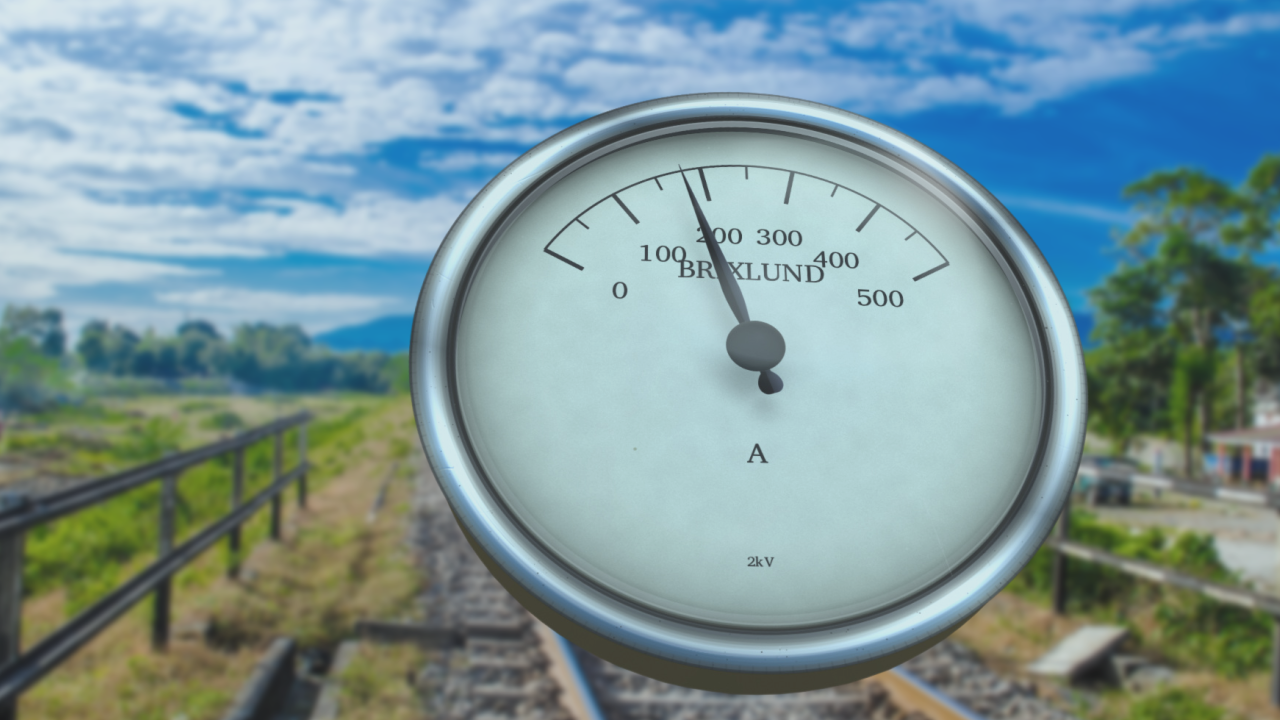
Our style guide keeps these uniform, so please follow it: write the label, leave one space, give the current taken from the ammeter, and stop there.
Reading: 175 A
